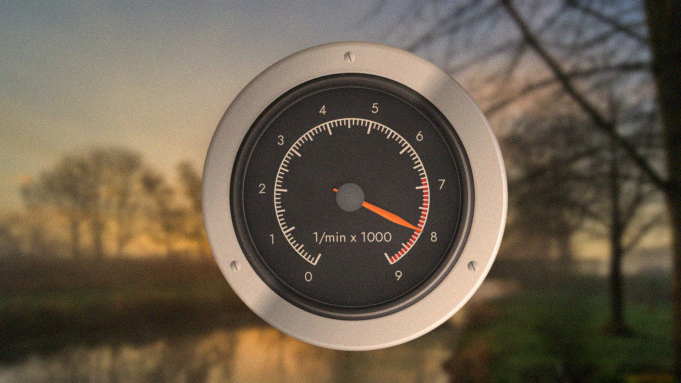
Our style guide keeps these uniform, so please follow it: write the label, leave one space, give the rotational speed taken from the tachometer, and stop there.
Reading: 8000 rpm
